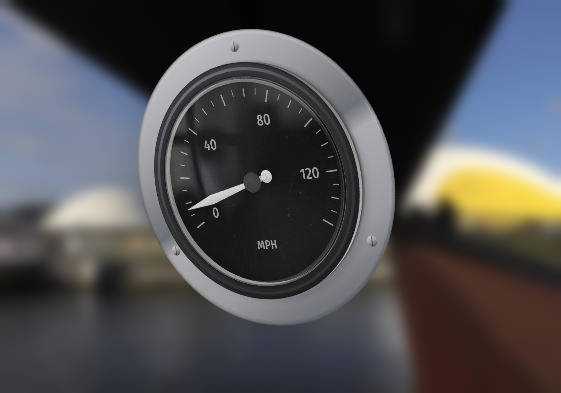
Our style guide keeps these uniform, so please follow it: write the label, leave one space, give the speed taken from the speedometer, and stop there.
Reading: 7.5 mph
